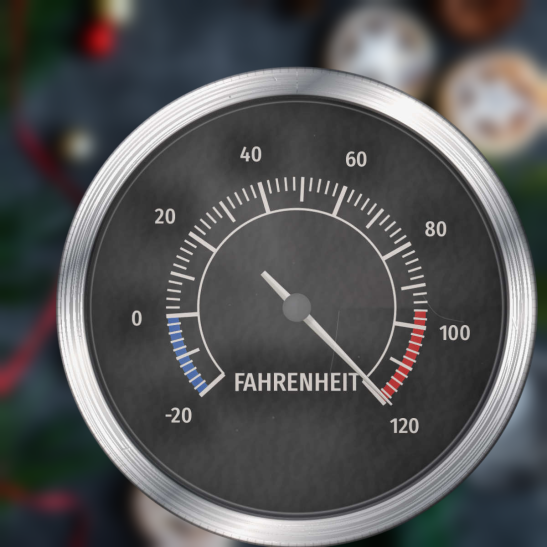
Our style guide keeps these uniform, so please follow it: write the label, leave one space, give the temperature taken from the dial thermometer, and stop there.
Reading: 119 °F
